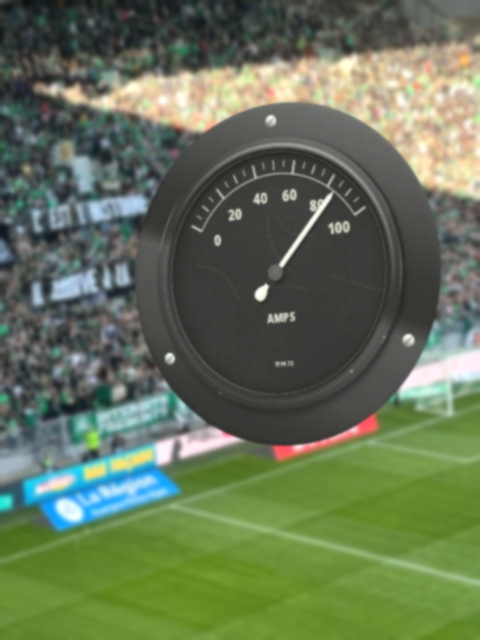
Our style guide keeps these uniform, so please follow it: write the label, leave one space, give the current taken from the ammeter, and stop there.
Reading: 85 A
